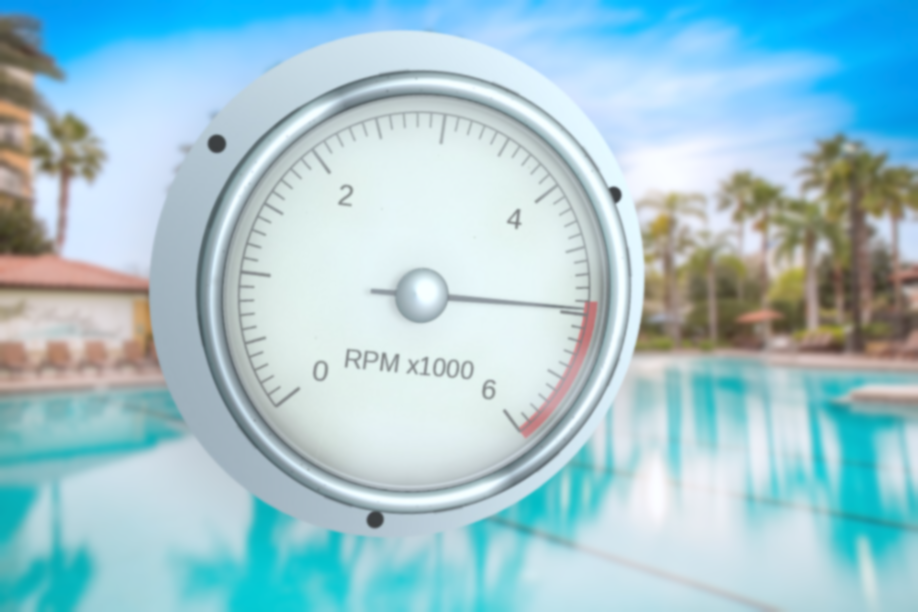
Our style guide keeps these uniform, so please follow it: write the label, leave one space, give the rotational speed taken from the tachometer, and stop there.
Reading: 4950 rpm
